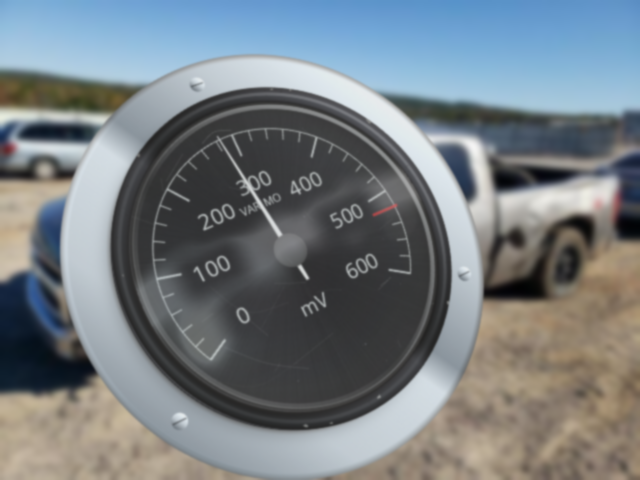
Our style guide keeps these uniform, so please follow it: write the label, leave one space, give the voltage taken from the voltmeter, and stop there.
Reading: 280 mV
